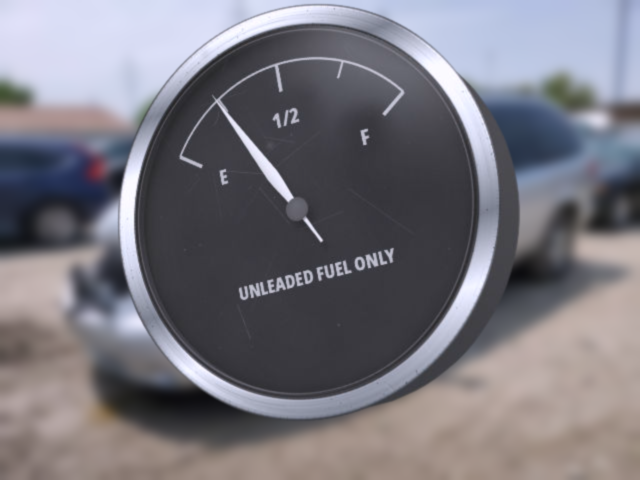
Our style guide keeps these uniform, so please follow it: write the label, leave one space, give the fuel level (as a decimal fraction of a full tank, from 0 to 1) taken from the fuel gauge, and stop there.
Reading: 0.25
